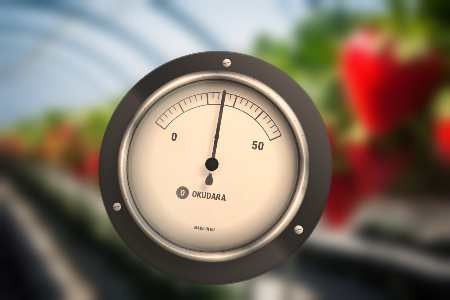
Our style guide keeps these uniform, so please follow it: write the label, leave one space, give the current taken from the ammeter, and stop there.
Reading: 26 A
